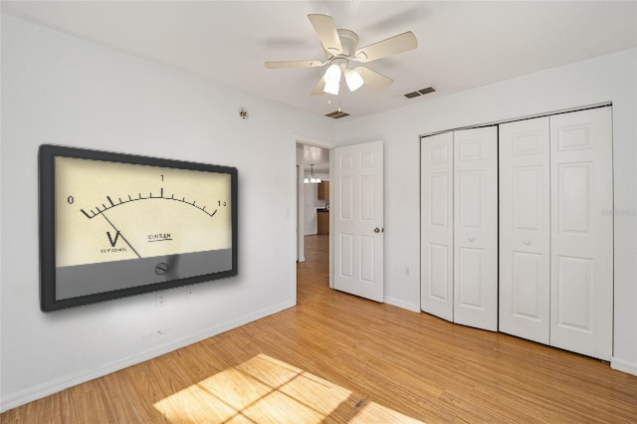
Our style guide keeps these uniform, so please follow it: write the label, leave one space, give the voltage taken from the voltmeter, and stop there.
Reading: 0.3 V
